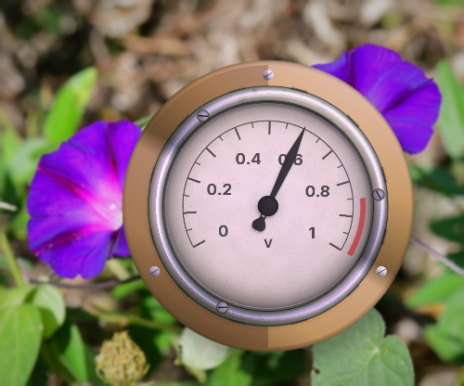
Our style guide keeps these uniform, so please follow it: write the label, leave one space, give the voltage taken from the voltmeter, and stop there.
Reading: 0.6 V
